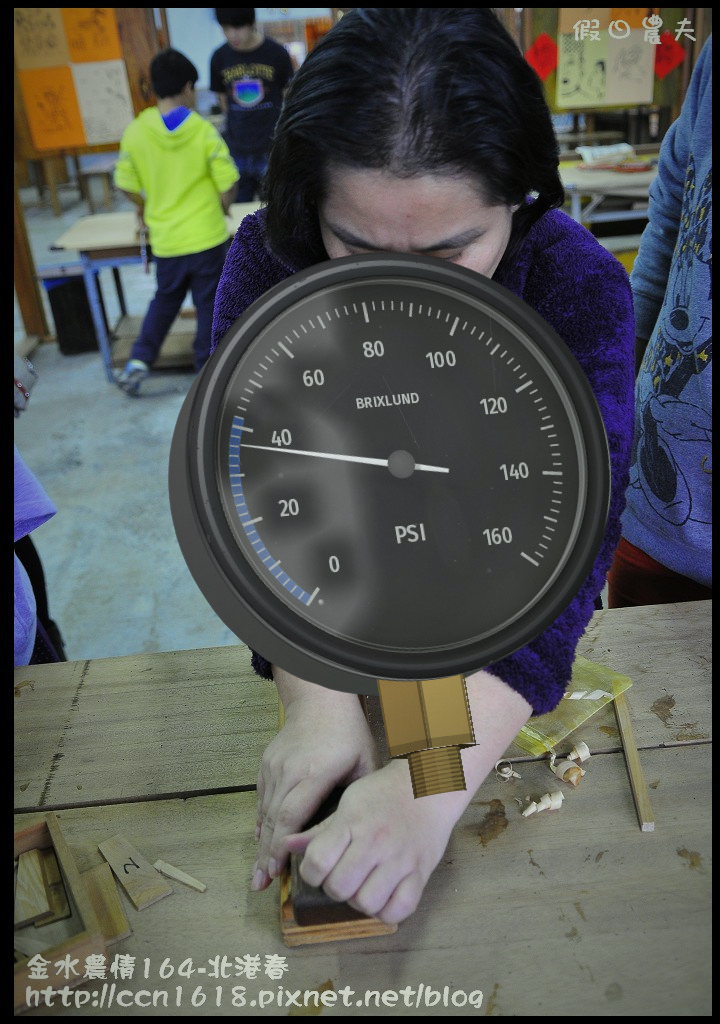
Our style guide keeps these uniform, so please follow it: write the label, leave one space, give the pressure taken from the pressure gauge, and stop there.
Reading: 36 psi
